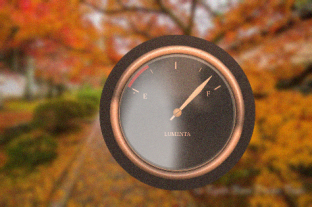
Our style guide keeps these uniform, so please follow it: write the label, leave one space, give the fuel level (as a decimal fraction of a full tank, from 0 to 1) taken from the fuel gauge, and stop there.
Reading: 0.875
